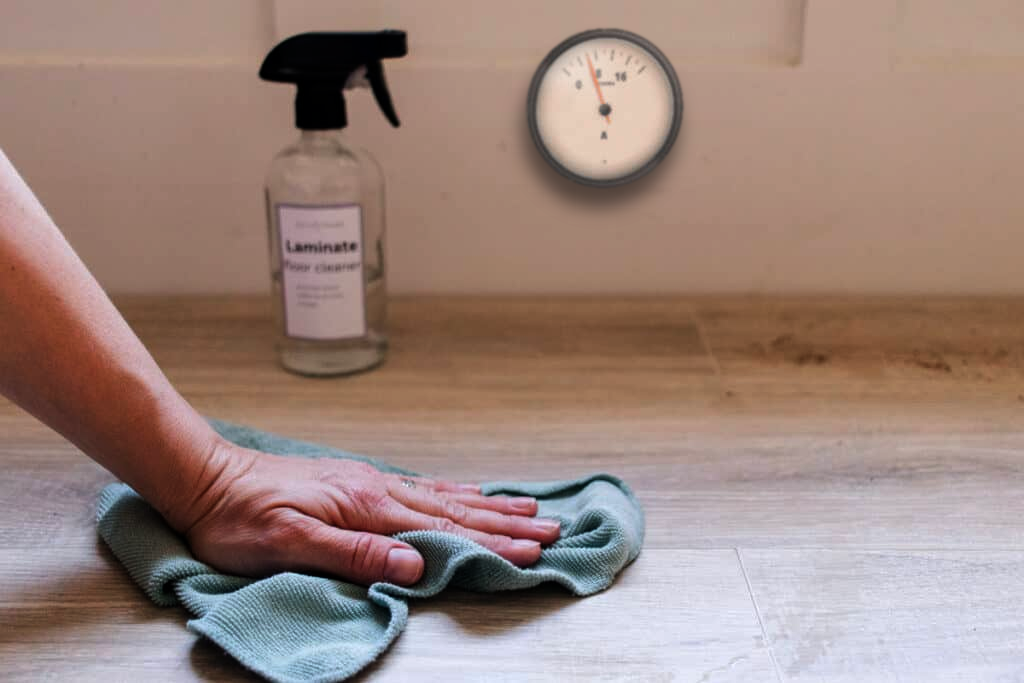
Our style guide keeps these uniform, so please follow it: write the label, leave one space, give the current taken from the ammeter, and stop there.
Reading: 6 A
